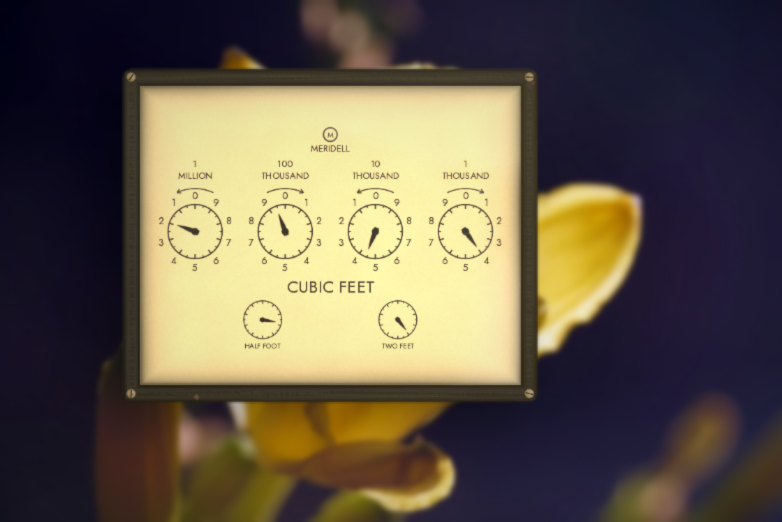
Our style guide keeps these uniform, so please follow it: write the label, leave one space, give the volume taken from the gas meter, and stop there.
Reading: 194400 ft³
